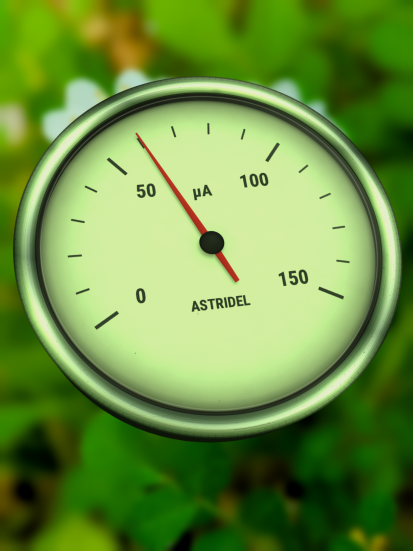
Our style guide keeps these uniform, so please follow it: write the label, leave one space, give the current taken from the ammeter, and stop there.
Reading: 60 µA
